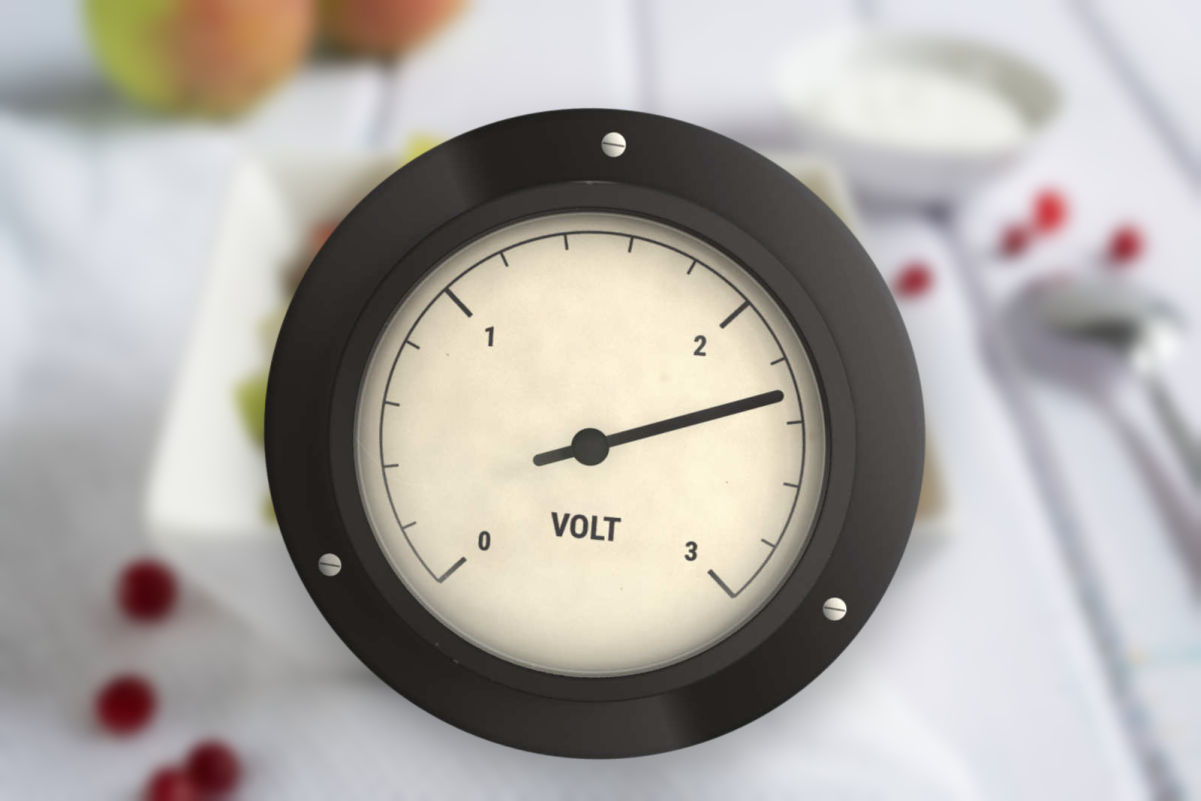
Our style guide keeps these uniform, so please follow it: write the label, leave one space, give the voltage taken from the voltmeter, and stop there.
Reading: 2.3 V
